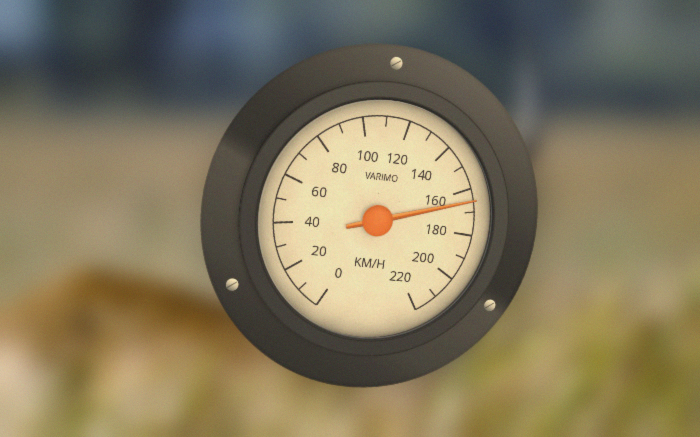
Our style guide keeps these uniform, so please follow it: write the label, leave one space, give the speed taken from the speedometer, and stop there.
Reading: 165 km/h
